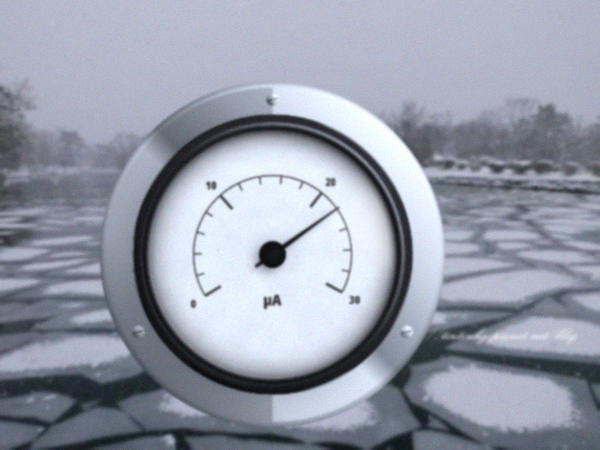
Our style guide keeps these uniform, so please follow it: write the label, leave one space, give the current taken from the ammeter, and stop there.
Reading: 22 µA
